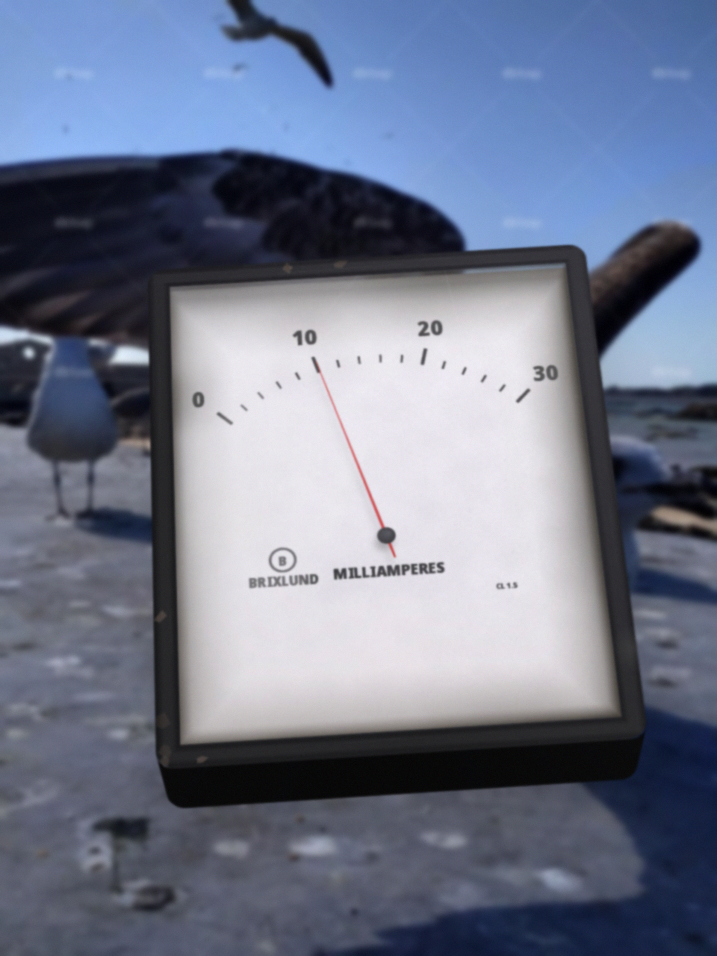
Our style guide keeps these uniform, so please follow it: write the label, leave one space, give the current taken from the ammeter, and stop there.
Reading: 10 mA
